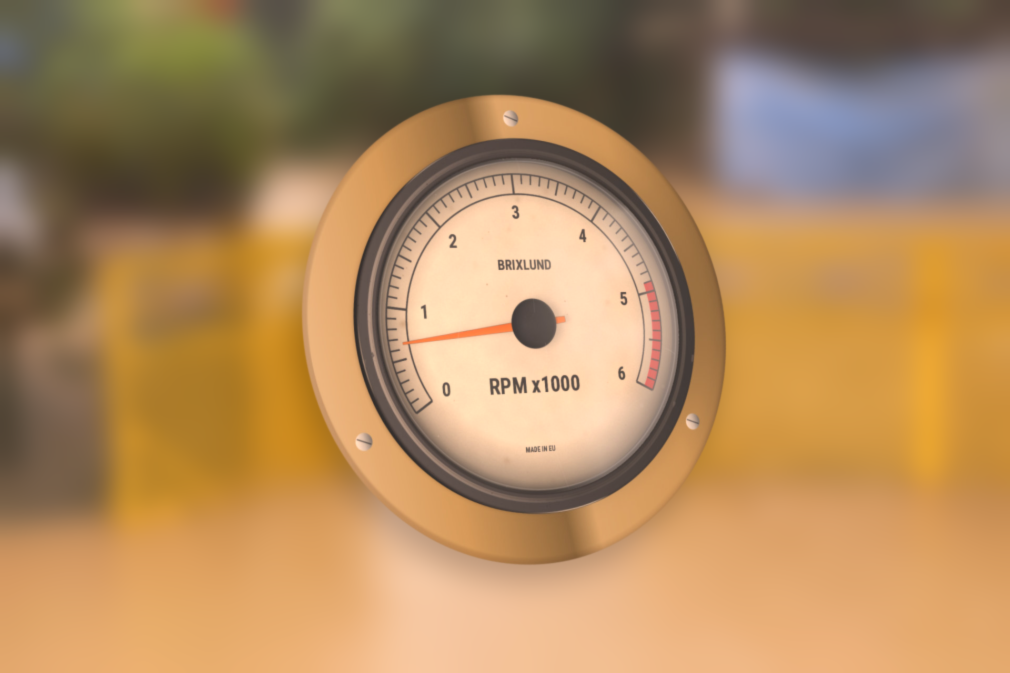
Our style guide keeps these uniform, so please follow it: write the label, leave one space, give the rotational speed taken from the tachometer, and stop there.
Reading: 650 rpm
